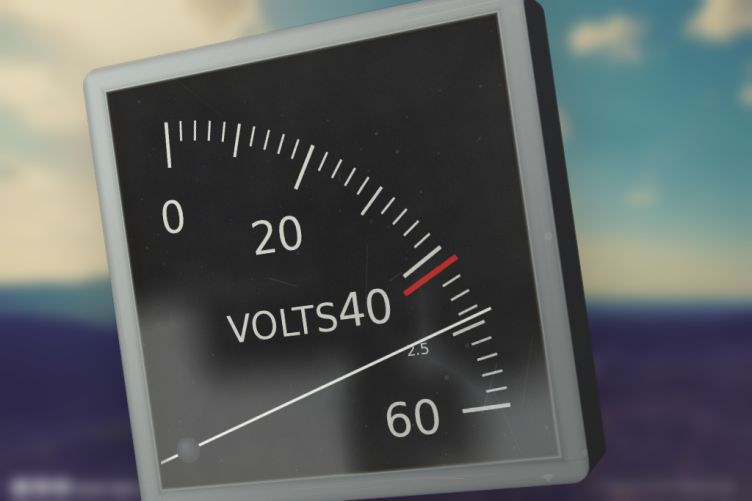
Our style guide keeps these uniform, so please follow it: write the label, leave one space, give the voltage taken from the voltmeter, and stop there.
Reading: 49 V
